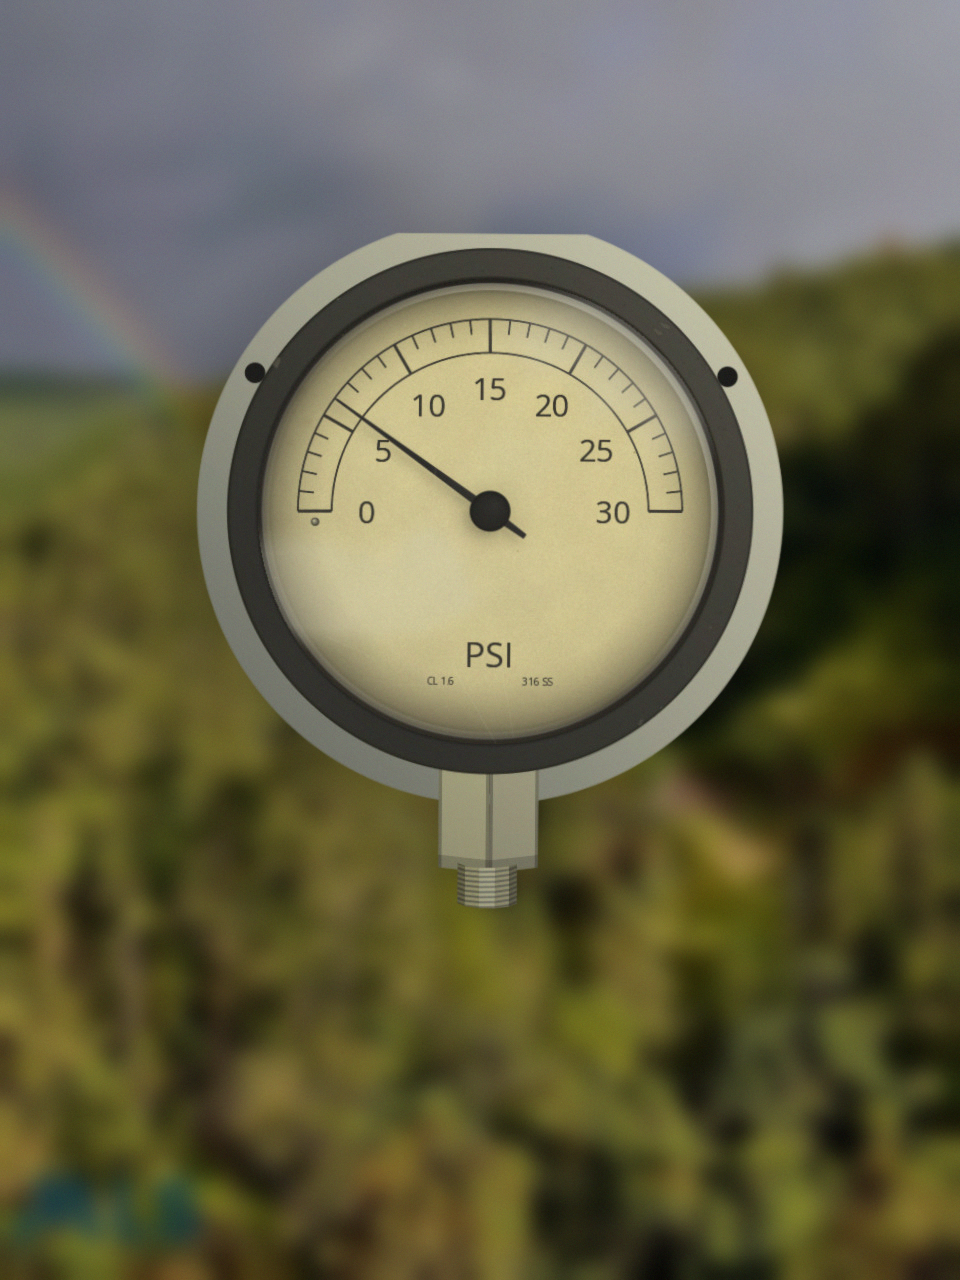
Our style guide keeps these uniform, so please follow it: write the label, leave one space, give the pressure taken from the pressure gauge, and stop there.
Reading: 6 psi
